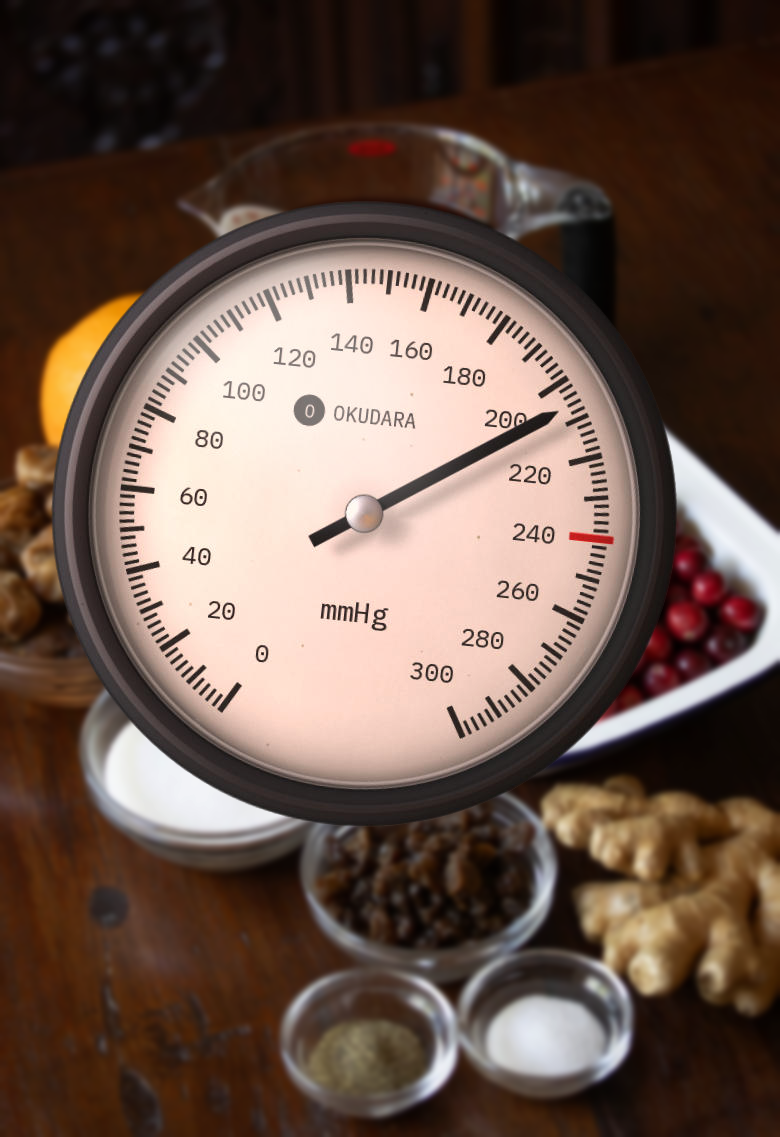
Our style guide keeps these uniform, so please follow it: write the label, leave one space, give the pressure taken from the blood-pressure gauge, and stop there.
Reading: 206 mmHg
